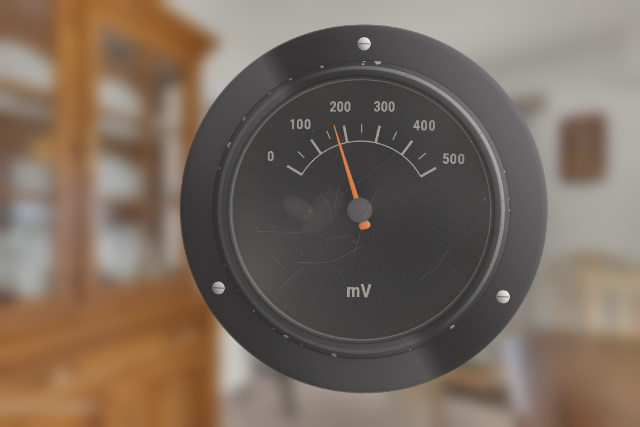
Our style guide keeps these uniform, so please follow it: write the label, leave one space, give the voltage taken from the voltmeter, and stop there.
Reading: 175 mV
